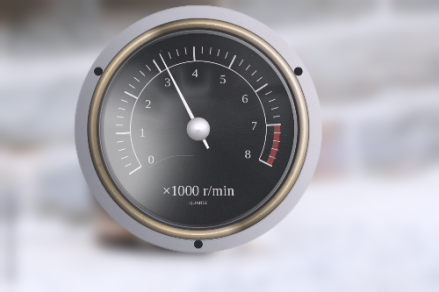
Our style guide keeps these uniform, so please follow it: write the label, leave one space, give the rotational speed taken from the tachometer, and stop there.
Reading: 3200 rpm
